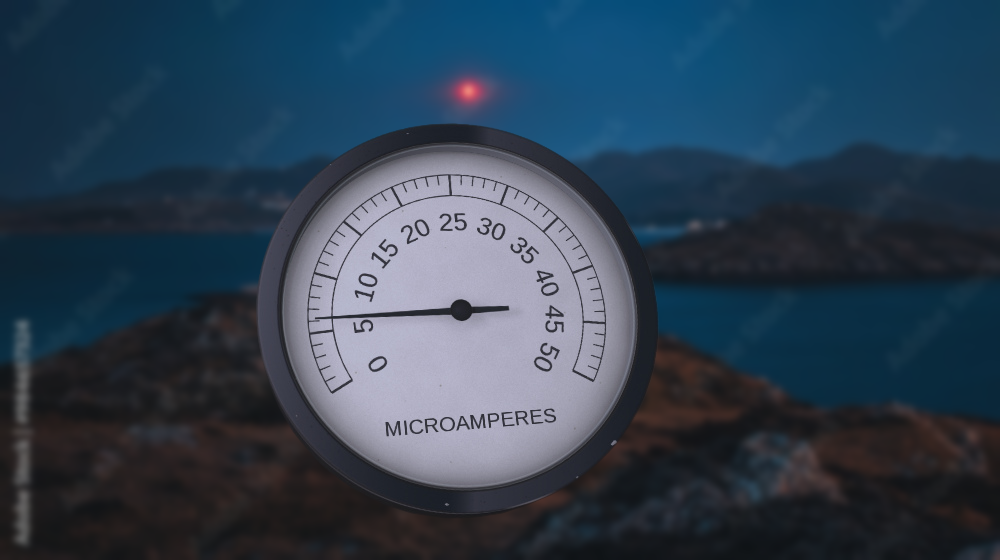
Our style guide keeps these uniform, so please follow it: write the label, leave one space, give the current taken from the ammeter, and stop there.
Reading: 6 µA
